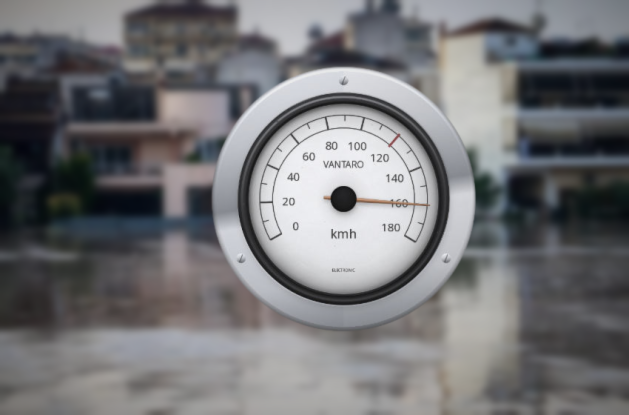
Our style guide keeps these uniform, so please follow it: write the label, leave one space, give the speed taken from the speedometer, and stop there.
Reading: 160 km/h
